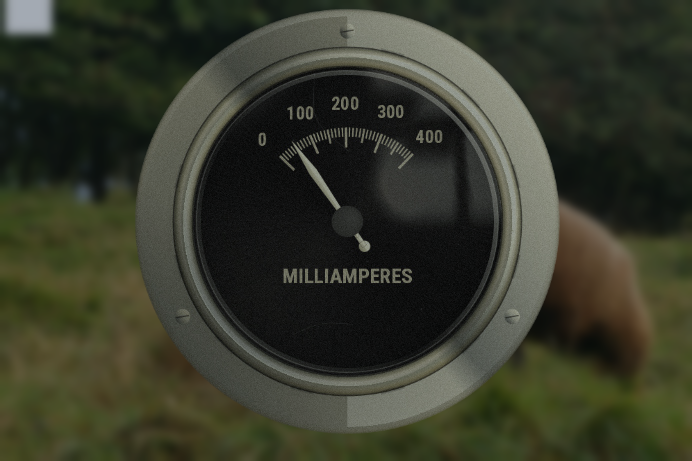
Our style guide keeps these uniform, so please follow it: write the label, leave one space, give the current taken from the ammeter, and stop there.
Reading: 50 mA
